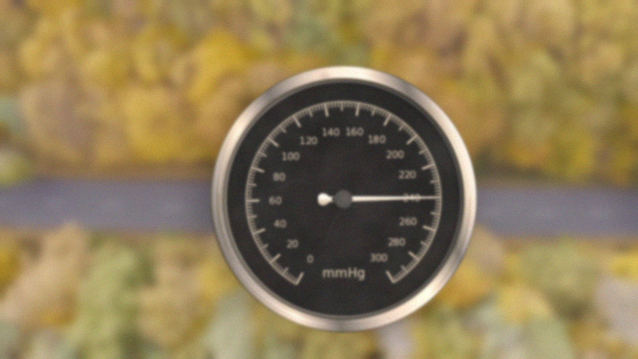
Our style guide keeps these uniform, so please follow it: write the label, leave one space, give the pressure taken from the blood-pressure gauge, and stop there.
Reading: 240 mmHg
